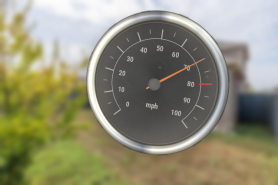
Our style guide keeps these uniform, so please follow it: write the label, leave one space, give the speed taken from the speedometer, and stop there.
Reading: 70 mph
